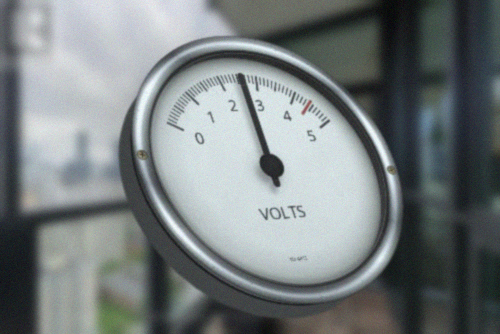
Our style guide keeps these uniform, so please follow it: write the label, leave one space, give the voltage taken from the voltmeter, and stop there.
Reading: 2.5 V
